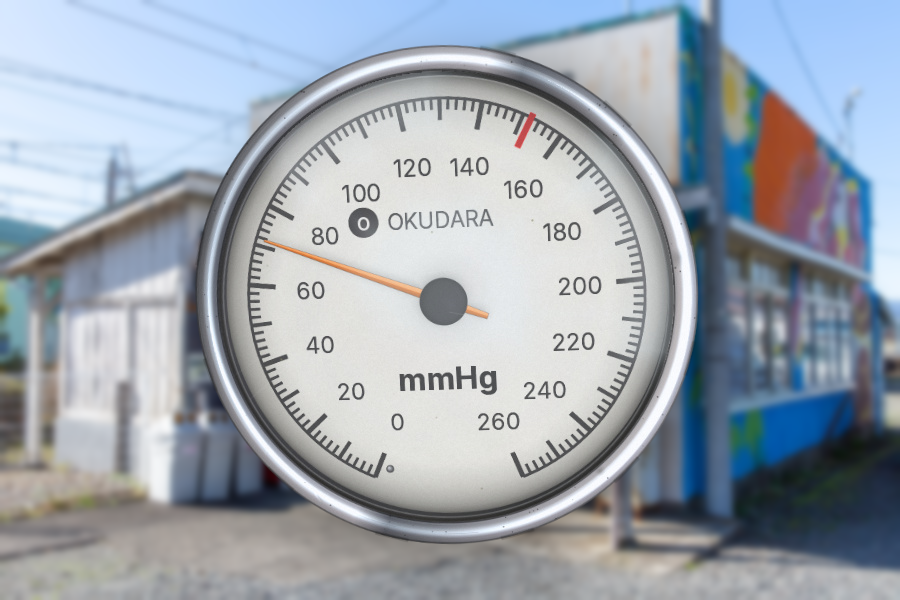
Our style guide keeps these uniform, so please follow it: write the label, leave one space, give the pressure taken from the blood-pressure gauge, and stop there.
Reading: 72 mmHg
